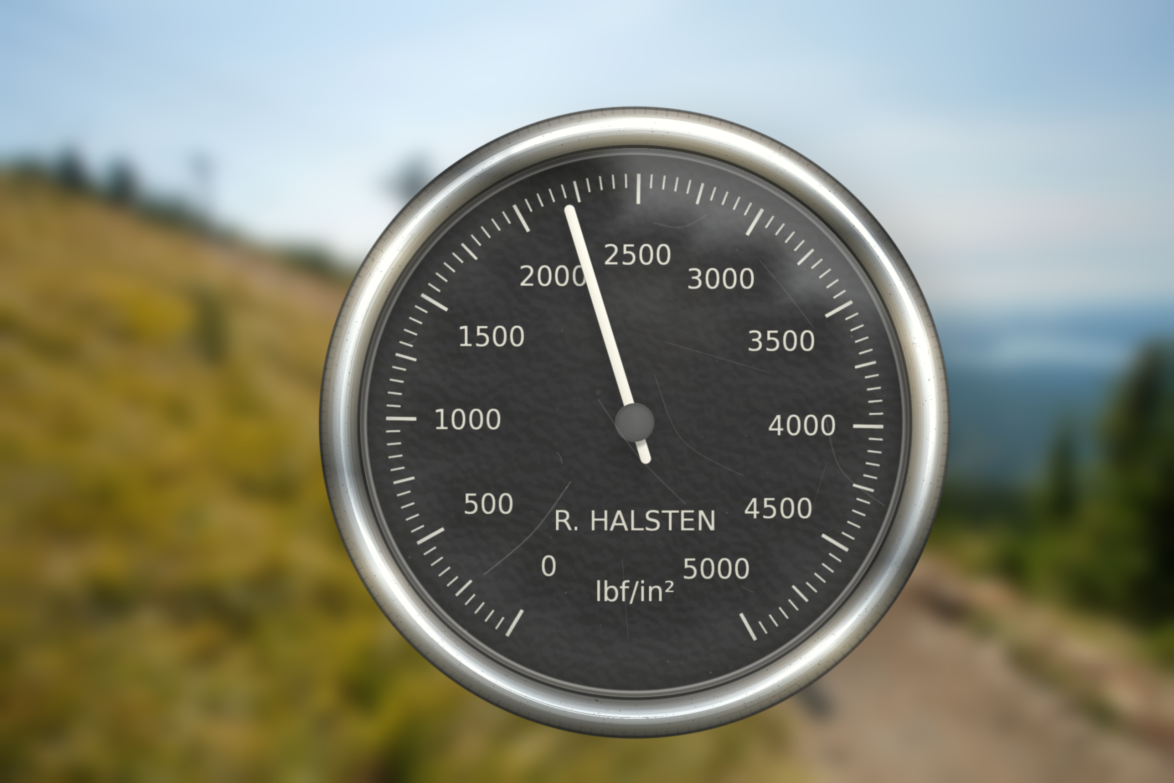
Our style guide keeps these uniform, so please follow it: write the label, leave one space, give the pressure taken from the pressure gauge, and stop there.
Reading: 2200 psi
